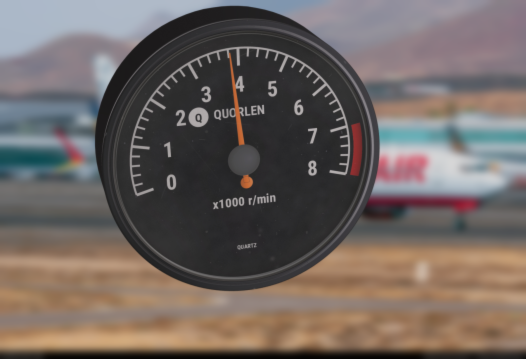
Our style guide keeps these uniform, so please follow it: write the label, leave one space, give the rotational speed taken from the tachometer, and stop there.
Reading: 3800 rpm
